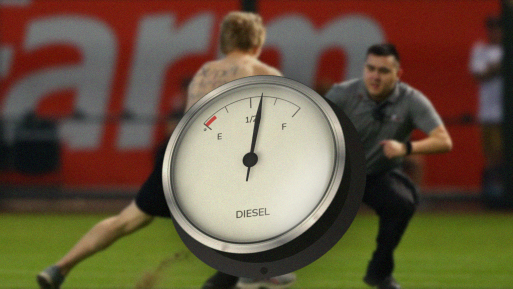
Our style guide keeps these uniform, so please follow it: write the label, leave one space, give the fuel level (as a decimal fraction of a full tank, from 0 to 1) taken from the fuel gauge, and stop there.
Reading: 0.625
